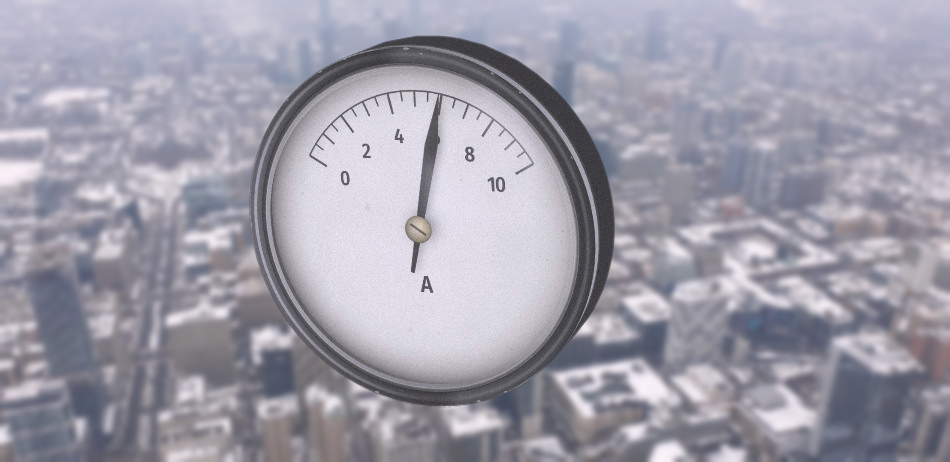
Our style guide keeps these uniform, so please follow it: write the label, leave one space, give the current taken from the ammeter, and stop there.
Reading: 6 A
